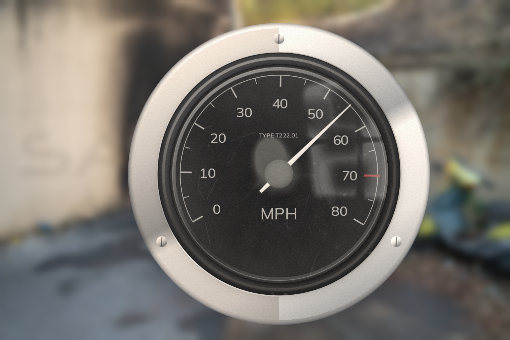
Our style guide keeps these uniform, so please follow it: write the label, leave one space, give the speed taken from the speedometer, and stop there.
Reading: 55 mph
